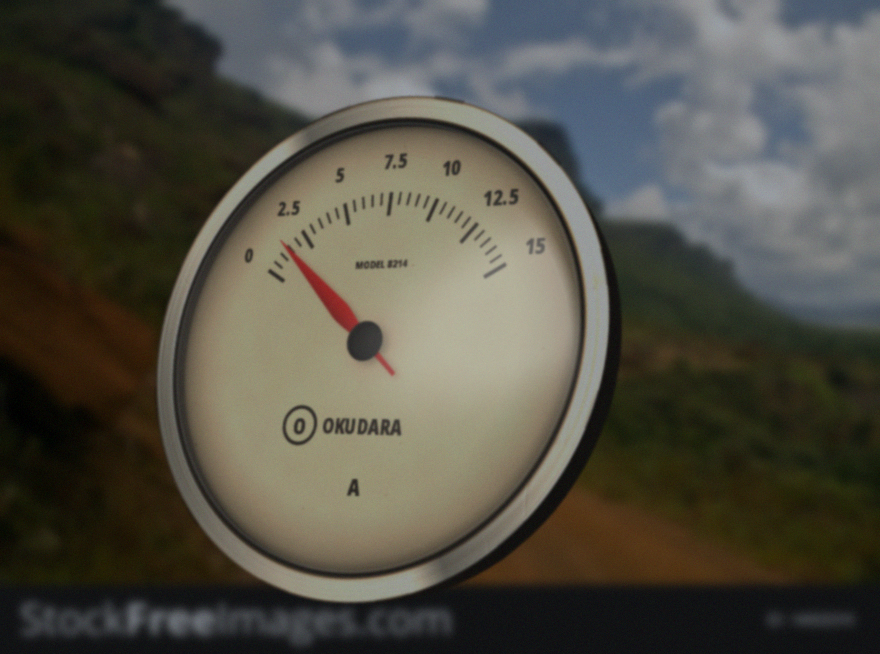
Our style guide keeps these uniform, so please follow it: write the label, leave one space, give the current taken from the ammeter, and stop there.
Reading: 1.5 A
